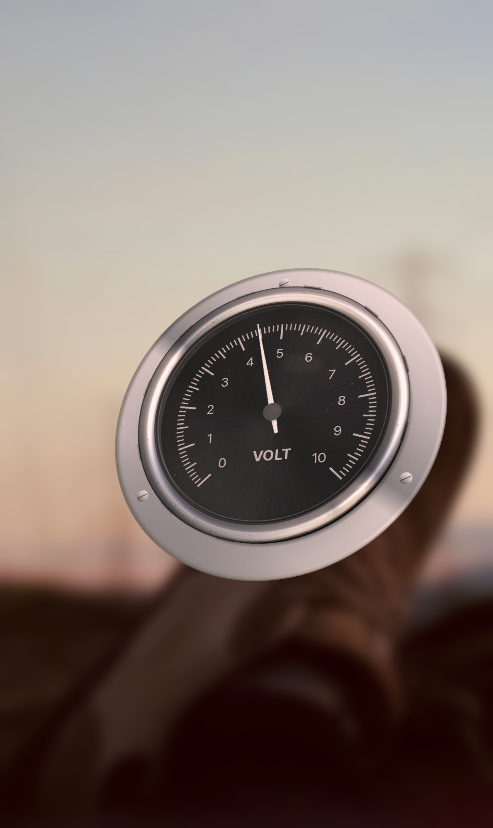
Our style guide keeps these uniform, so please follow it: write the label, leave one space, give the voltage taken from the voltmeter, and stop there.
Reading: 4.5 V
